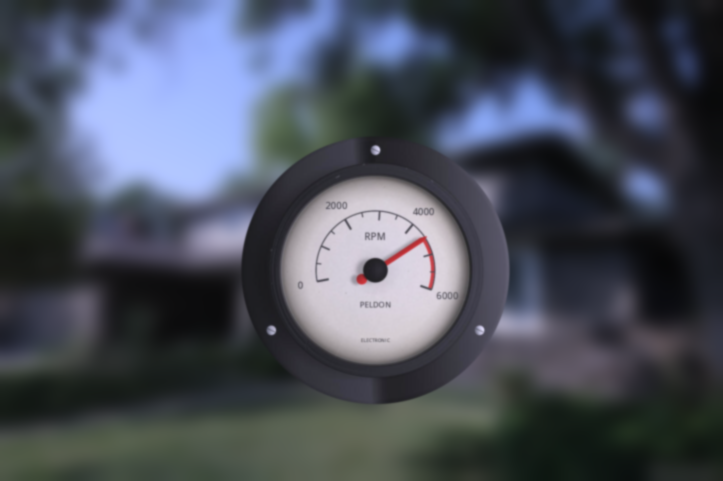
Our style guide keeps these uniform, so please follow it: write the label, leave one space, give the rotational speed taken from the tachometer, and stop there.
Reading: 4500 rpm
